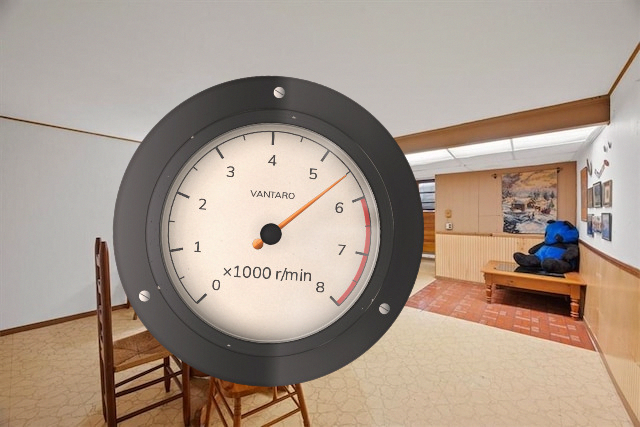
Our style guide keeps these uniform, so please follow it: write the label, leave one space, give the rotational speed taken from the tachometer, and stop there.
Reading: 5500 rpm
